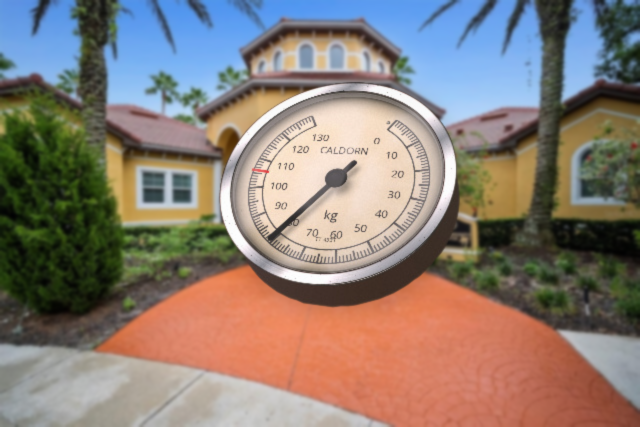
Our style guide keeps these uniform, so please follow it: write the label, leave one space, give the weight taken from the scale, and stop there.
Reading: 80 kg
